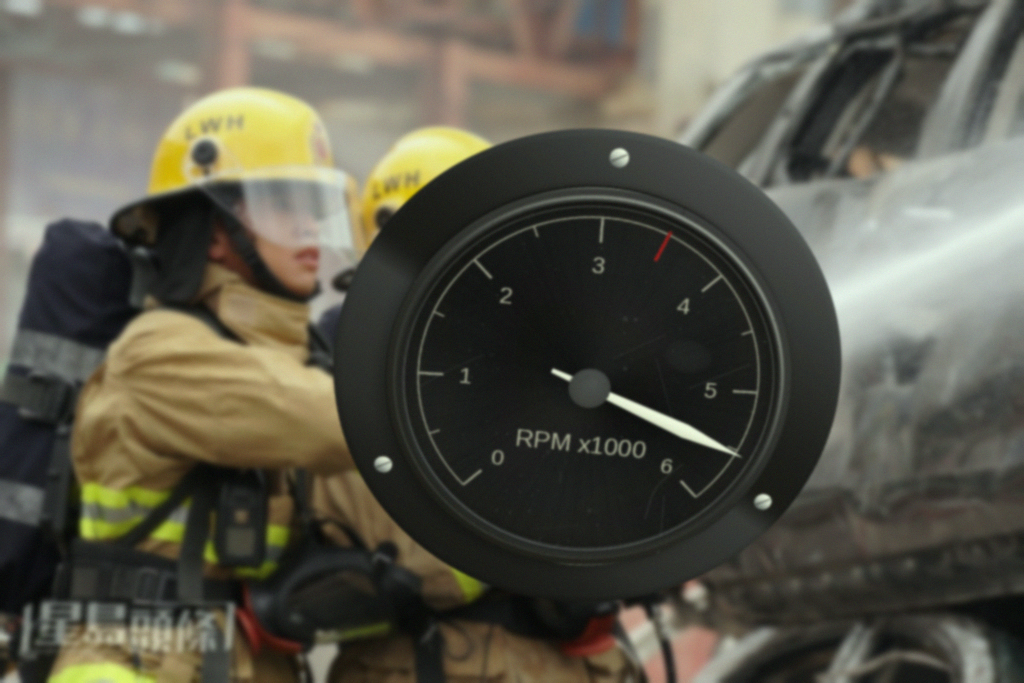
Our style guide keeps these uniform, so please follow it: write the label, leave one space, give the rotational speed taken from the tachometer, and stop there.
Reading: 5500 rpm
